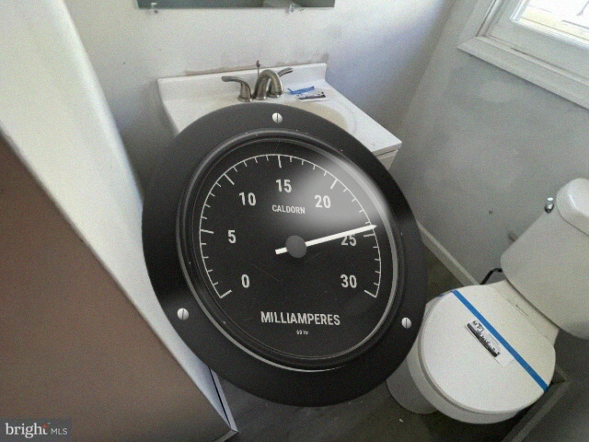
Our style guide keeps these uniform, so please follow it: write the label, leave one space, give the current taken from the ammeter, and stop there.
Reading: 24.5 mA
